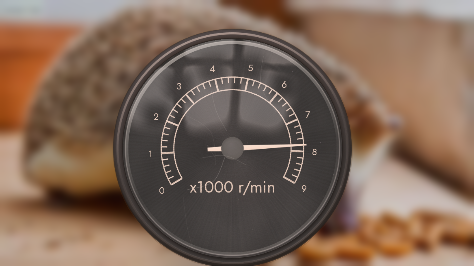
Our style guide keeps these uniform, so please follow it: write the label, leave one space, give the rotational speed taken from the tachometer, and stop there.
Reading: 7800 rpm
